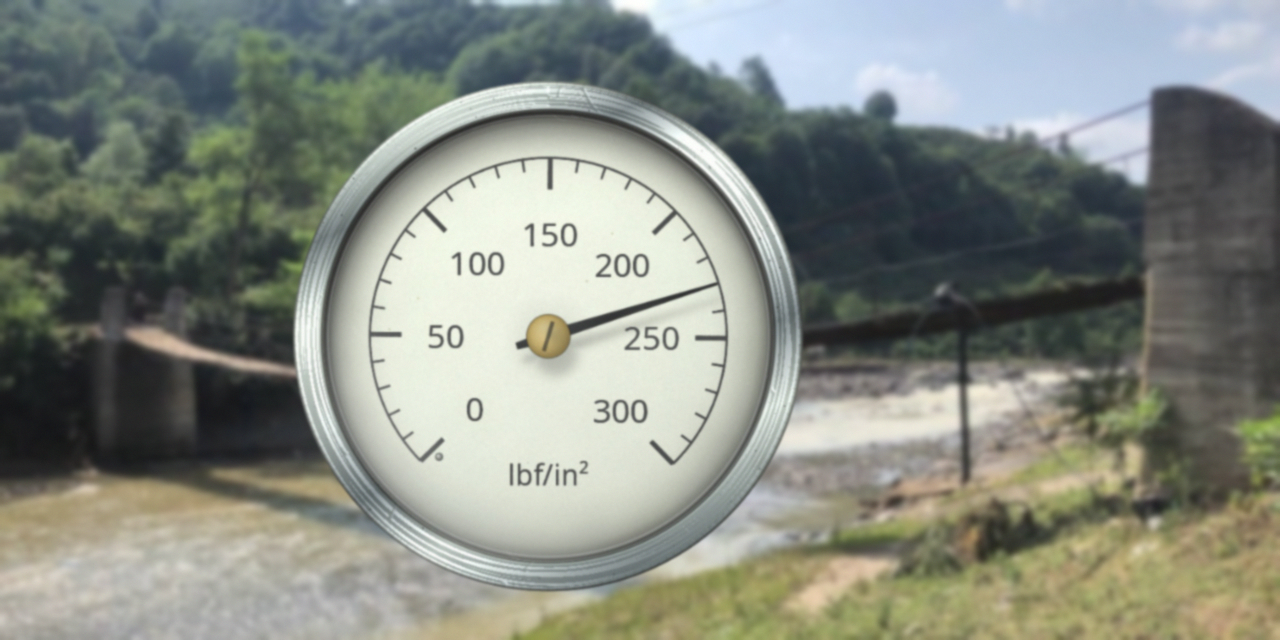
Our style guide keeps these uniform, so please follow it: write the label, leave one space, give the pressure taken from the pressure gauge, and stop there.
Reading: 230 psi
